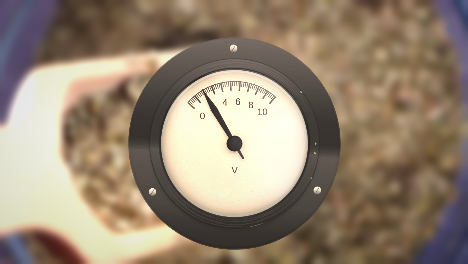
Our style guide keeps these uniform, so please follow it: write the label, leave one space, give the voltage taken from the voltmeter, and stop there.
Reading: 2 V
